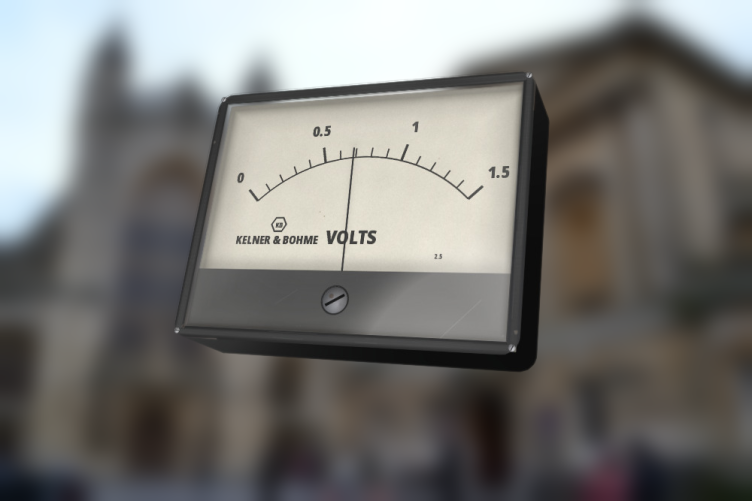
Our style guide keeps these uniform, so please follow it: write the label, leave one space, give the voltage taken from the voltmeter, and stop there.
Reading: 0.7 V
